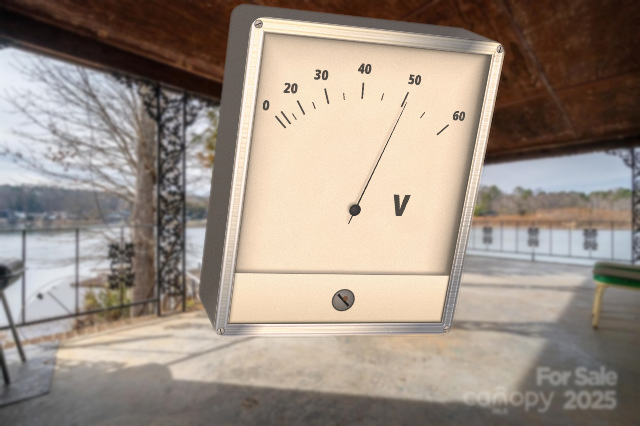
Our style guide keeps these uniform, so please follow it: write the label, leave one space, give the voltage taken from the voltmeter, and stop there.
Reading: 50 V
